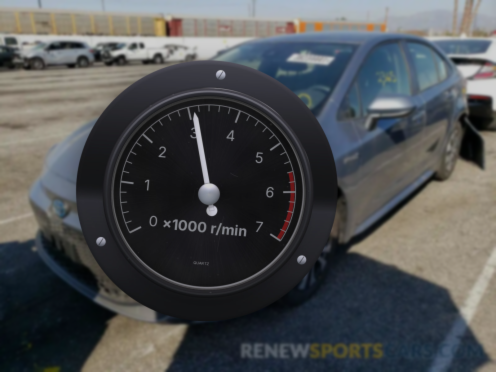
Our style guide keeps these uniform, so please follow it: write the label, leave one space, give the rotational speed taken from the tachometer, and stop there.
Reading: 3100 rpm
